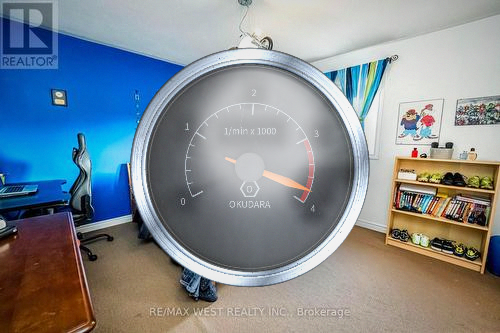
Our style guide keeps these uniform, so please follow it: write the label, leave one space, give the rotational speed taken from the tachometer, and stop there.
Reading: 3800 rpm
